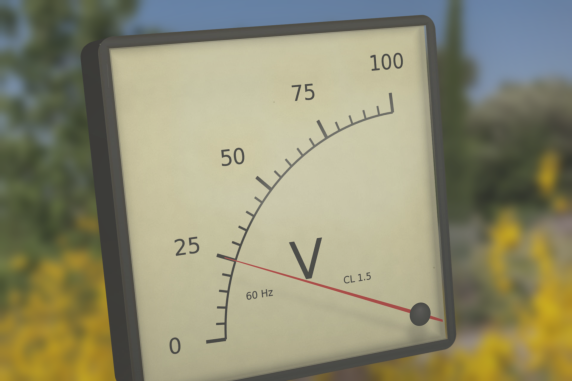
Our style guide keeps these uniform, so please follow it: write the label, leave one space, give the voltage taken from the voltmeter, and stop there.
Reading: 25 V
